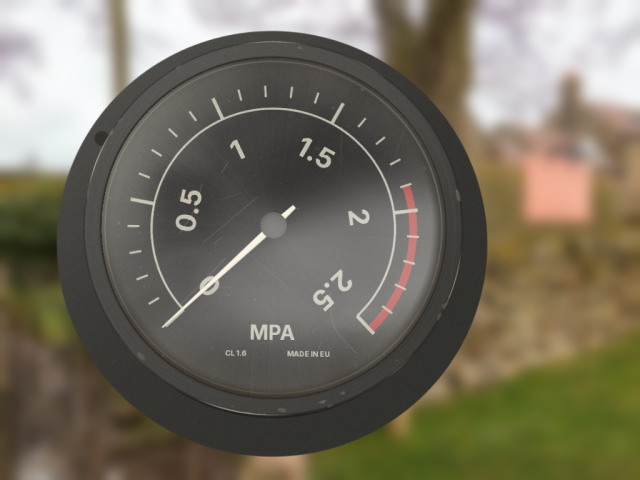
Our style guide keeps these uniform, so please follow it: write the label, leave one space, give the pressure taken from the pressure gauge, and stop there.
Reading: 0 MPa
